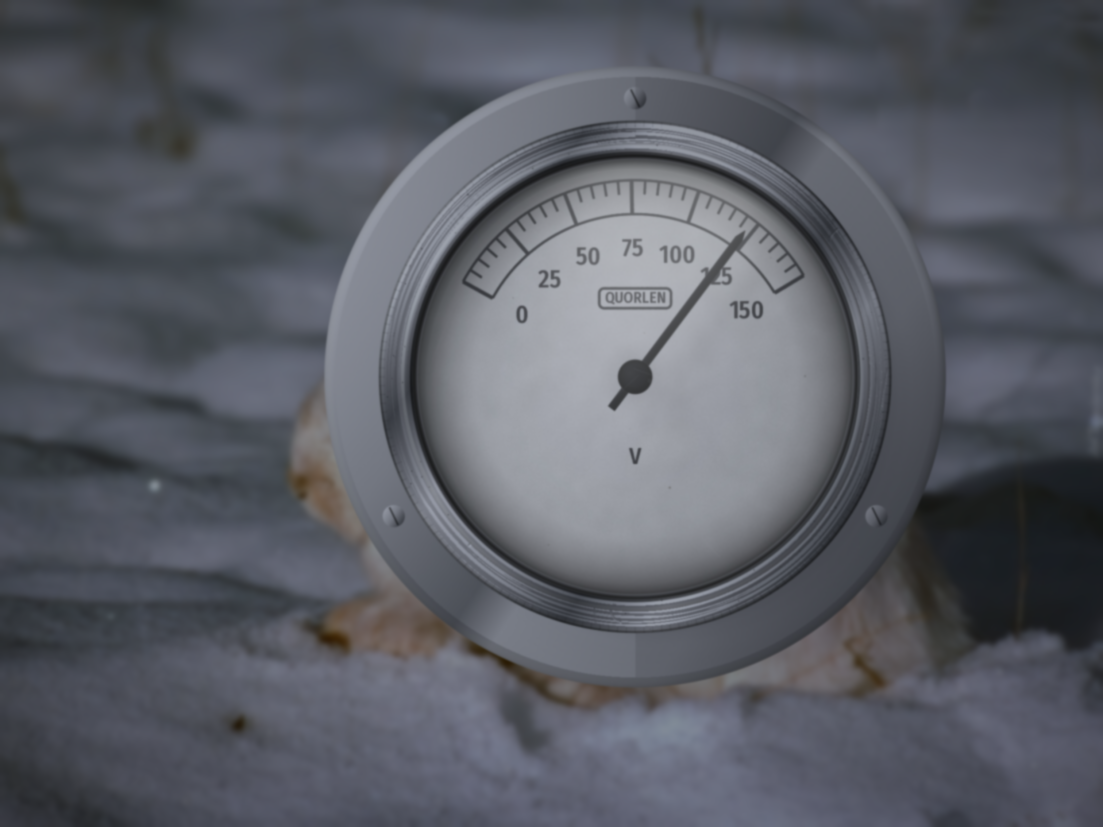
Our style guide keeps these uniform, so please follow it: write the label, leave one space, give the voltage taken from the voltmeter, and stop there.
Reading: 122.5 V
